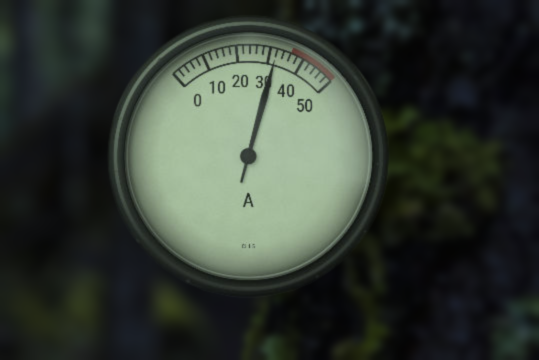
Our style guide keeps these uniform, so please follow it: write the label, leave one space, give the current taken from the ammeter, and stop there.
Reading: 32 A
